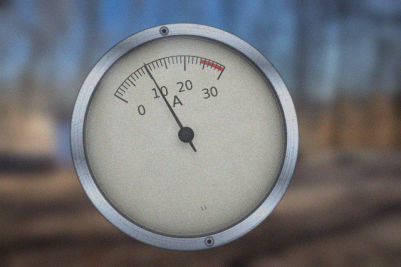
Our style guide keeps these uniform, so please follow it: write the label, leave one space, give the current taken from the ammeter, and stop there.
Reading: 10 A
